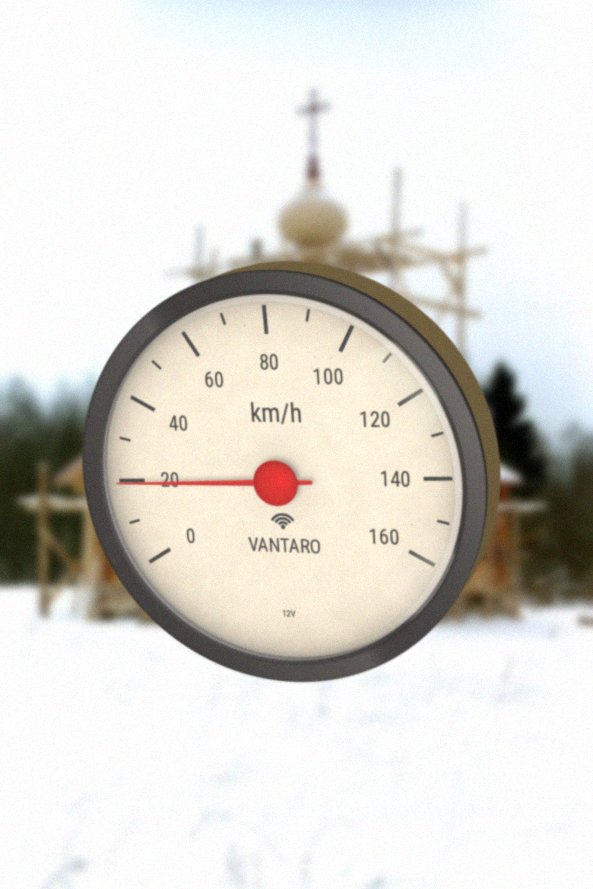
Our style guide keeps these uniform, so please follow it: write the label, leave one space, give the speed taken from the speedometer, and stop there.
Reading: 20 km/h
